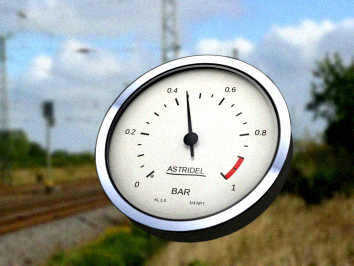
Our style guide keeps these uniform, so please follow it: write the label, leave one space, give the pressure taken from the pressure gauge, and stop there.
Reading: 0.45 bar
